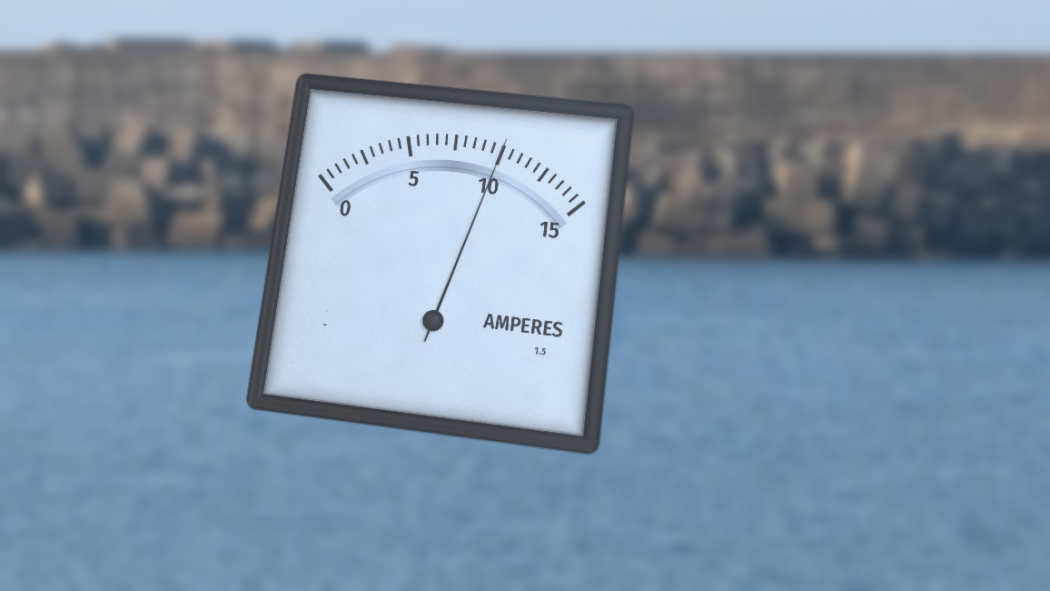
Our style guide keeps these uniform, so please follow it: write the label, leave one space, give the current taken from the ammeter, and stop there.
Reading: 10 A
